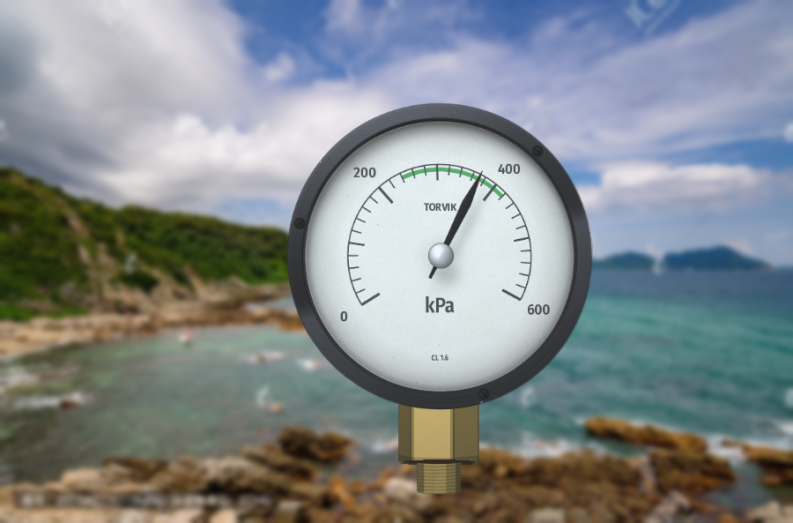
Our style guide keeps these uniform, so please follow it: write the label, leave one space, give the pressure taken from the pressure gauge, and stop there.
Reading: 370 kPa
